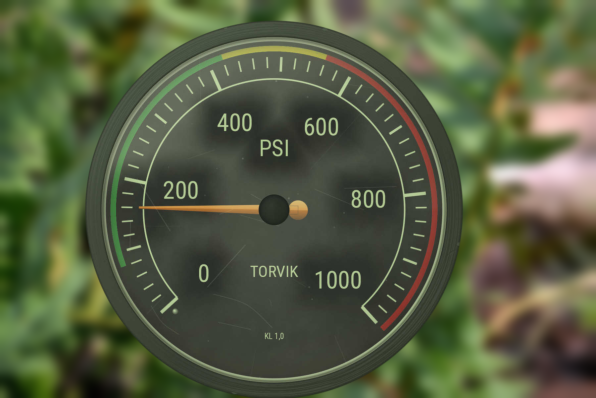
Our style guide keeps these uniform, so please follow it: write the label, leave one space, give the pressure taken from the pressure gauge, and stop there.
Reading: 160 psi
